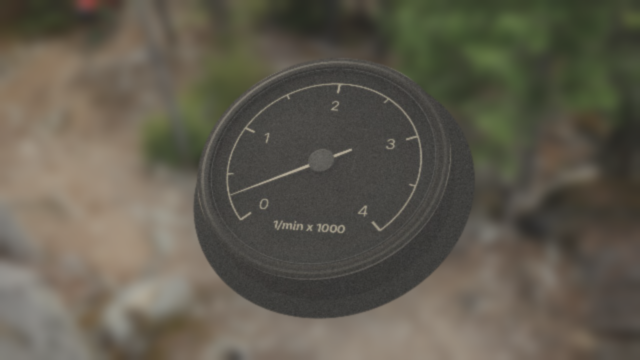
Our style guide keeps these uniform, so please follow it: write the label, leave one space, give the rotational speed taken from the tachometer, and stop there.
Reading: 250 rpm
